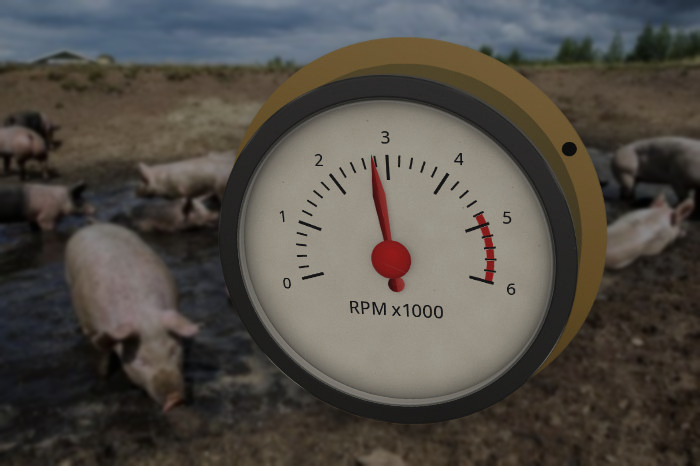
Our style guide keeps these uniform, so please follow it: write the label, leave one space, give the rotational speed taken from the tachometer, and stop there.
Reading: 2800 rpm
